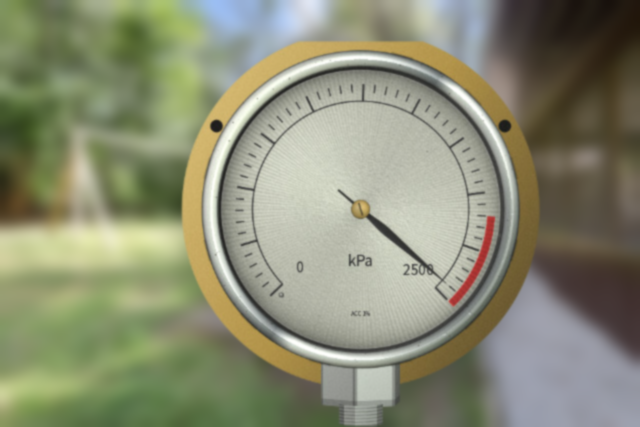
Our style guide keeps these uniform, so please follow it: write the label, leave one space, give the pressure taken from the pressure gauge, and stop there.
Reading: 2450 kPa
